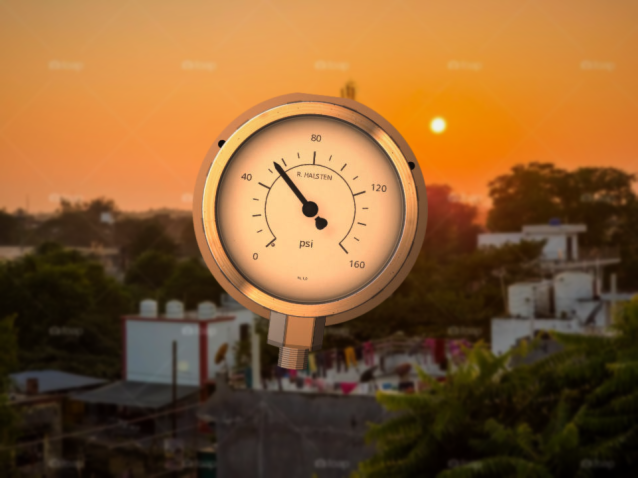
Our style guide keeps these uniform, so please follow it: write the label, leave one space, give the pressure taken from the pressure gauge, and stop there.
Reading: 55 psi
